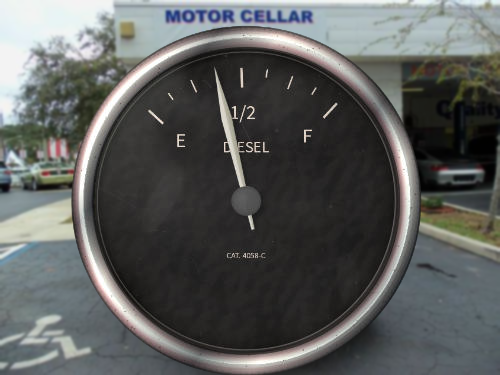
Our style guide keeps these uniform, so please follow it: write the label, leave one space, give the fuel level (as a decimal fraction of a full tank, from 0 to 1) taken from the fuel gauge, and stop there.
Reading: 0.375
